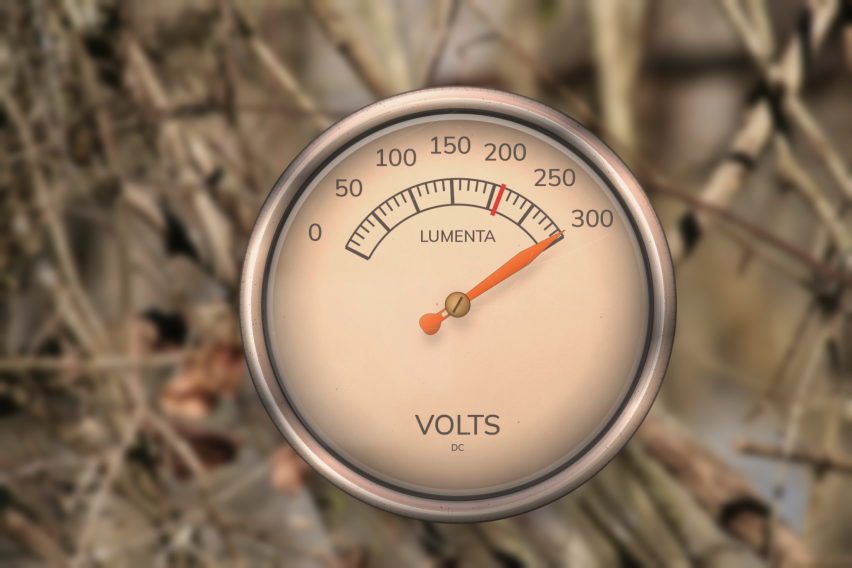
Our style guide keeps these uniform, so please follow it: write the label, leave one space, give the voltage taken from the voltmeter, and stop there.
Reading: 295 V
